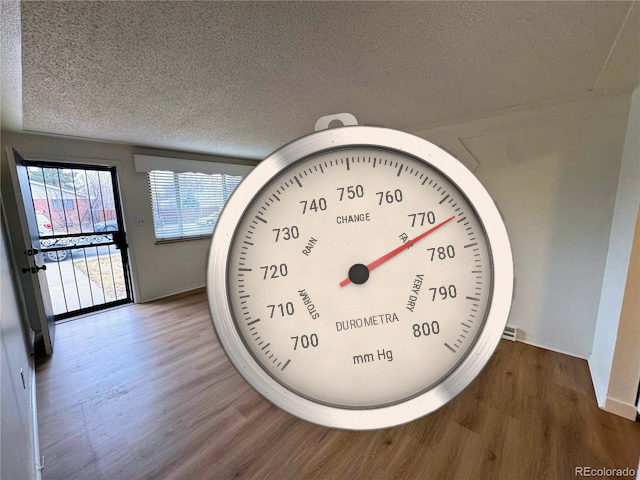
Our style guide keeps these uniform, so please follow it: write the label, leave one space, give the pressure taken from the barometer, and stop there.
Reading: 774 mmHg
